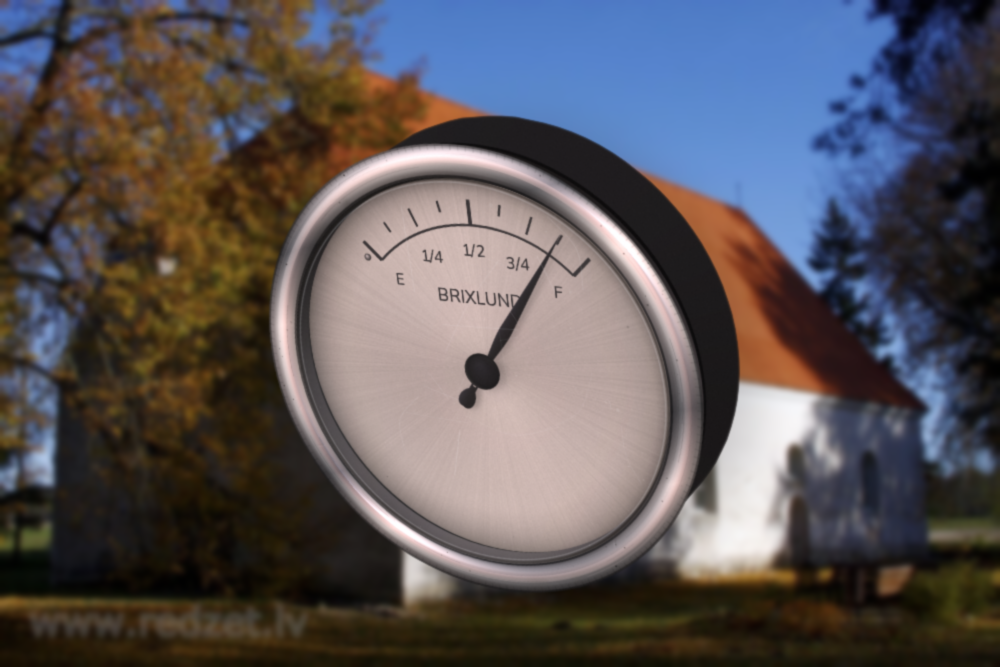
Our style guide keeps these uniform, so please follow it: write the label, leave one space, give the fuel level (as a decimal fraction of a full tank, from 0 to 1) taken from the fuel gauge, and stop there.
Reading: 0.875
